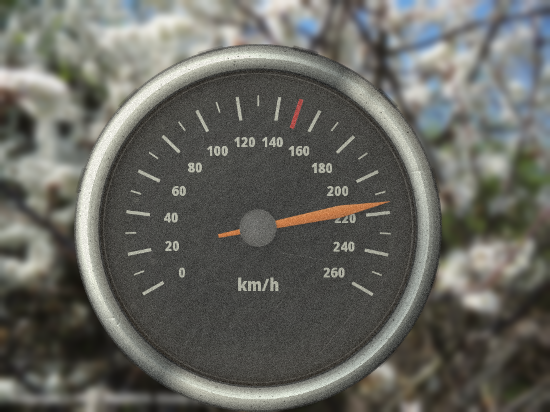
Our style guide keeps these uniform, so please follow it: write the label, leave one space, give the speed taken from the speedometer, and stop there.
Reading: 215 km/h
